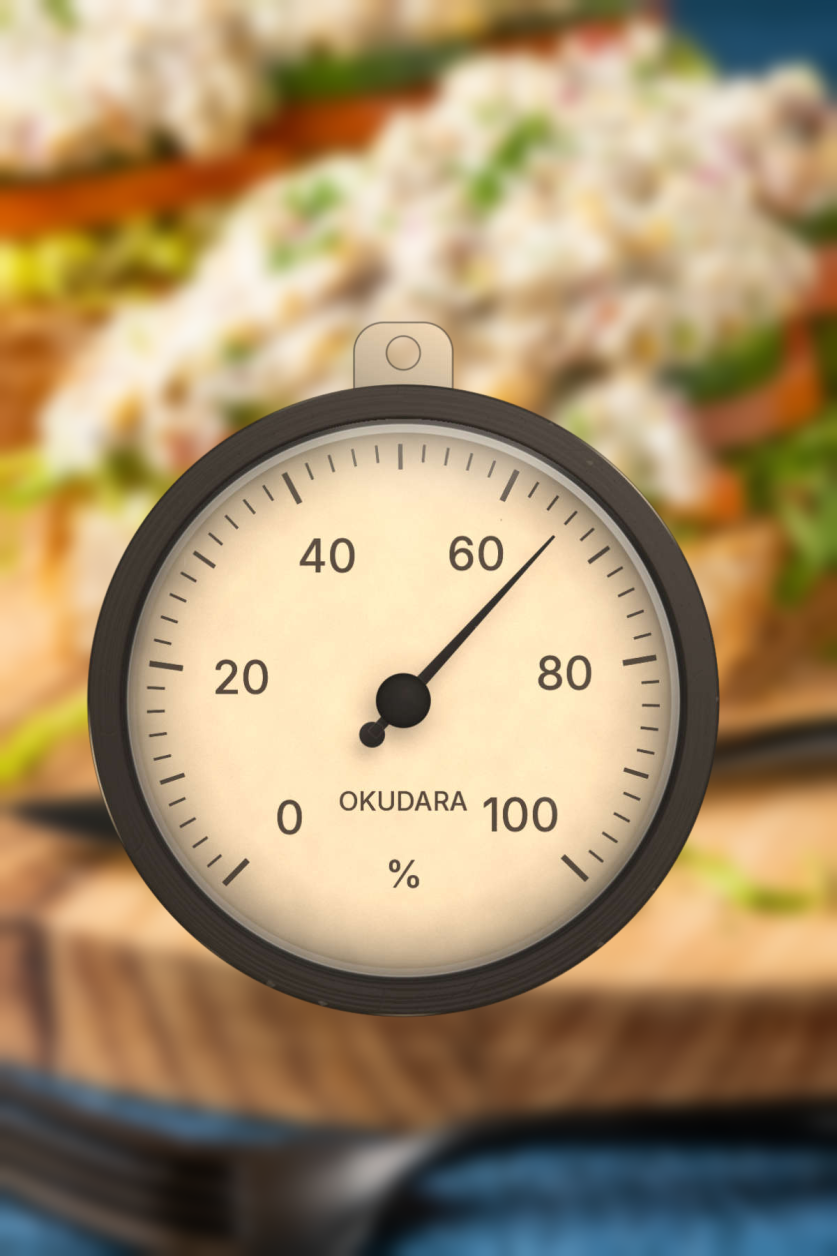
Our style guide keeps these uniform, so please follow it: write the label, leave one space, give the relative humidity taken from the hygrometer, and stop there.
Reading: 66 %
